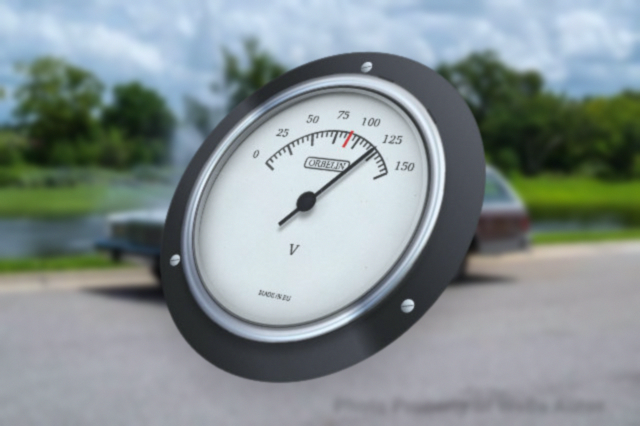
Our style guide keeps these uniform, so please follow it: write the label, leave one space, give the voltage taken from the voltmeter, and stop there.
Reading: 125 V
